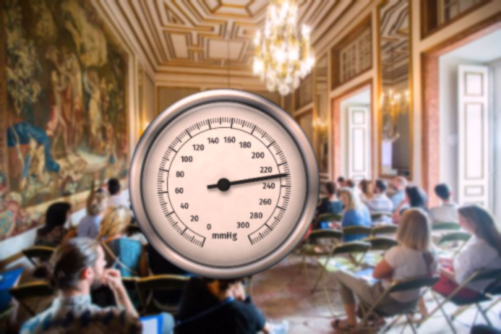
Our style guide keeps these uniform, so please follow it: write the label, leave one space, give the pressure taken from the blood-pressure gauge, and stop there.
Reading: 230 mmHg
